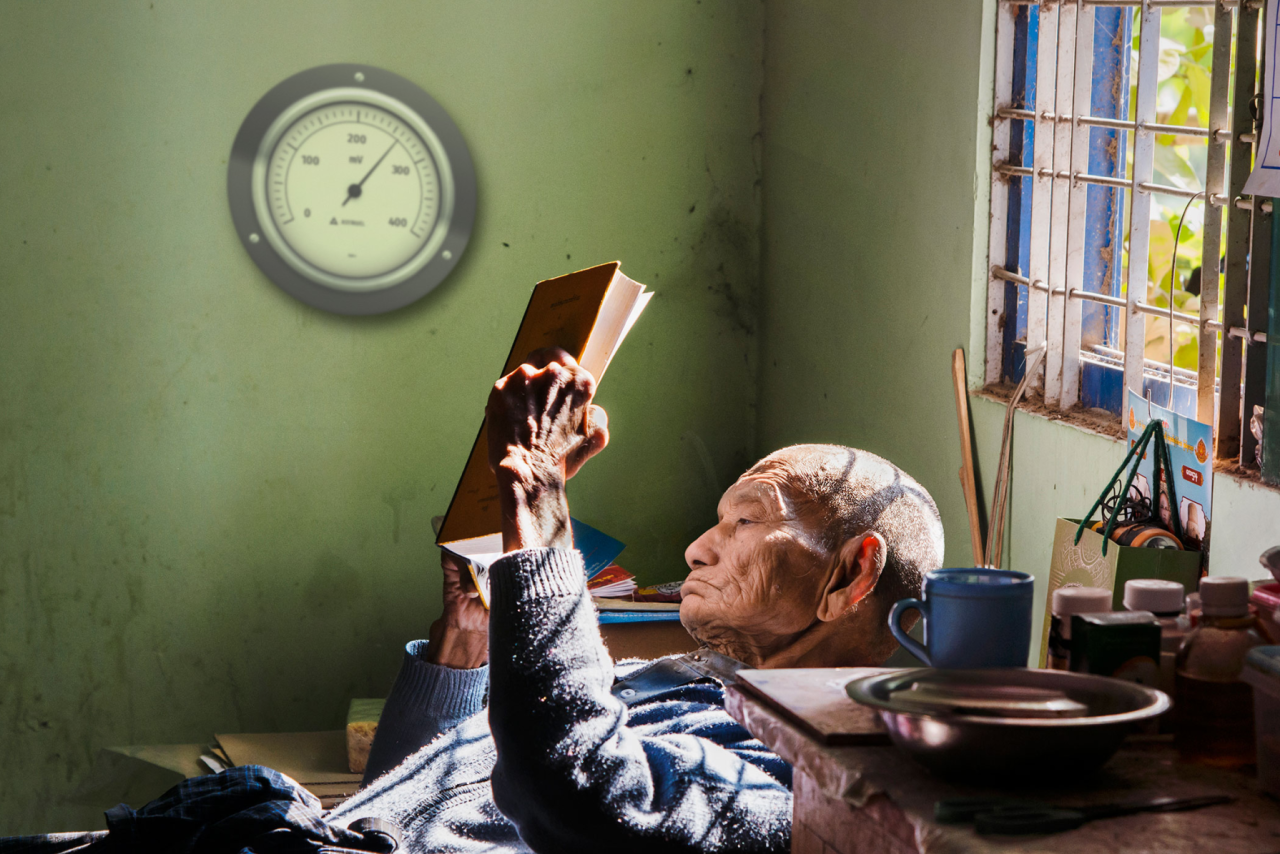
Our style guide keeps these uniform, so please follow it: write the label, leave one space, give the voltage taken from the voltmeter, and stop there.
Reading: 260 mV
